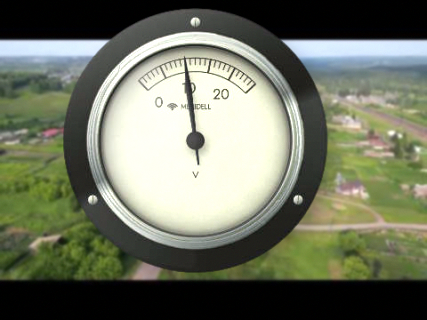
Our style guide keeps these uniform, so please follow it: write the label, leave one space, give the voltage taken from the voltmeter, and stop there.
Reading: 10 V
